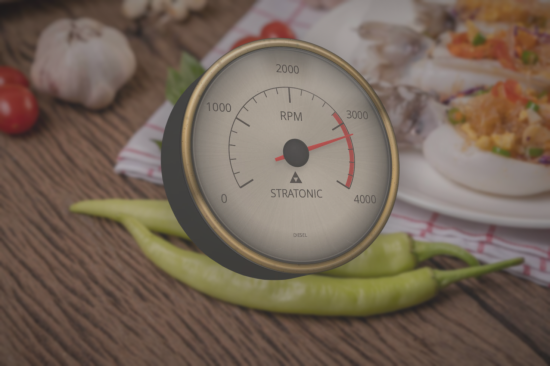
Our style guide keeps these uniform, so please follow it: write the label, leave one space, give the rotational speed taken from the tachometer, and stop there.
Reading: 3200 rpm
